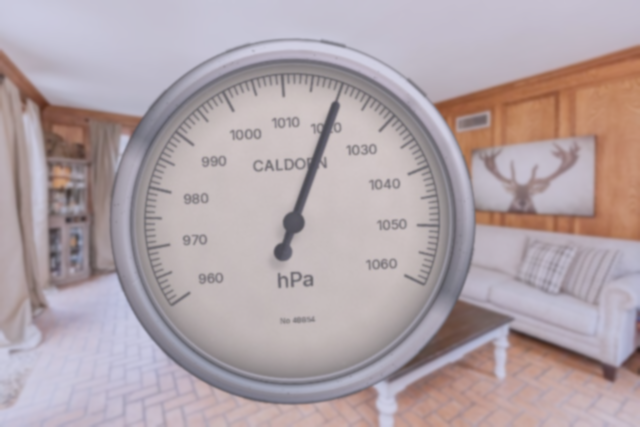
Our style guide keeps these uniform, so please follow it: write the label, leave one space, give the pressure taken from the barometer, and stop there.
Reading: 1020 hPa
